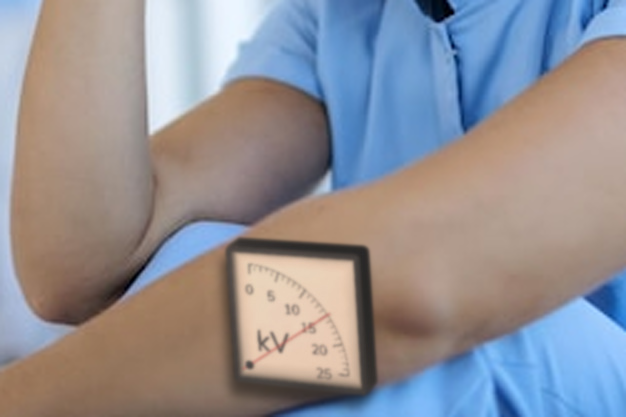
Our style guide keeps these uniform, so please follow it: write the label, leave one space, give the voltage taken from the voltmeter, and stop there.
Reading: 15 kV
